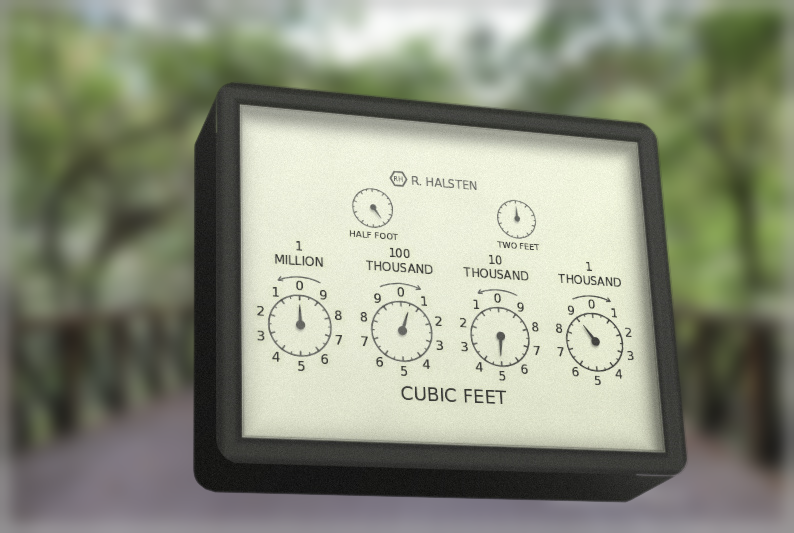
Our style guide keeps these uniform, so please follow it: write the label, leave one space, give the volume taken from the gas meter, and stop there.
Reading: 4900 ft³
